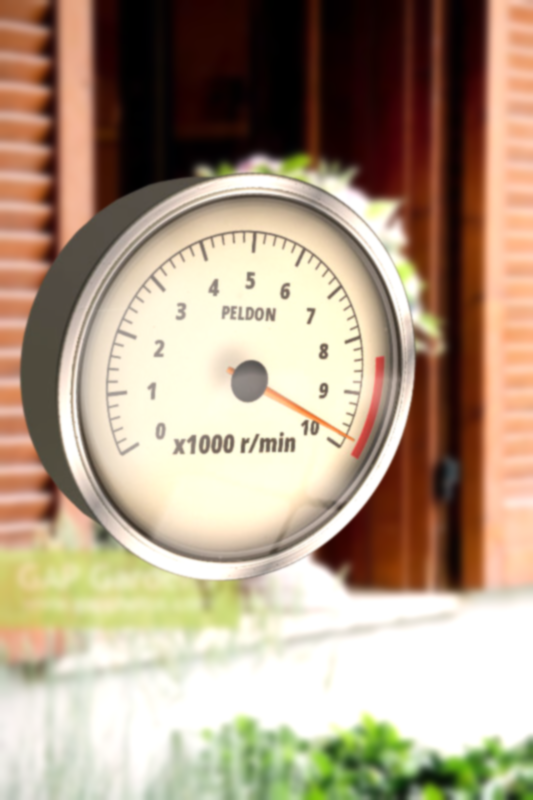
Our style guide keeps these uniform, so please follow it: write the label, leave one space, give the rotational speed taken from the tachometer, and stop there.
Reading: 9800 rpm
